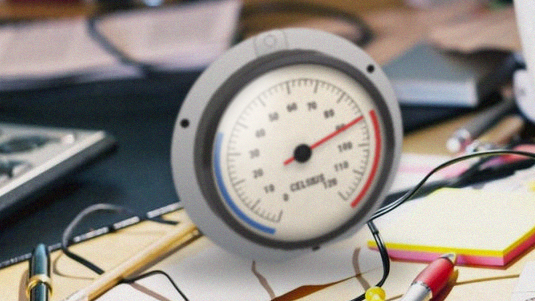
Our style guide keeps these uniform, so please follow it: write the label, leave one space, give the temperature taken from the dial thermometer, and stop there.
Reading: 90 °C
